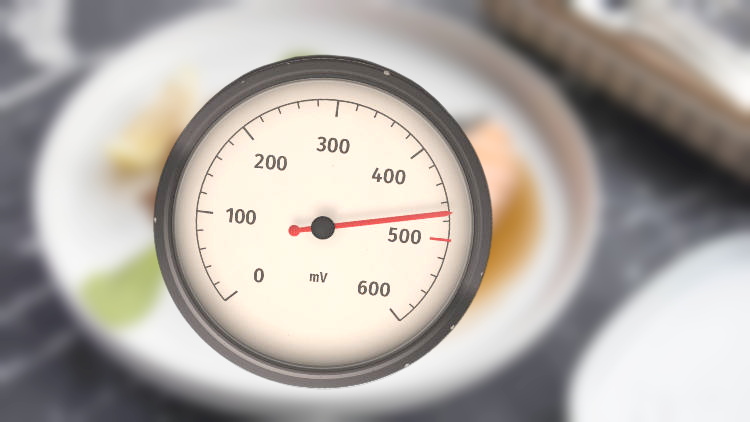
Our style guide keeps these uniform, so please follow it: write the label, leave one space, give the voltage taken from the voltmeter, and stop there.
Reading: 470 mV
